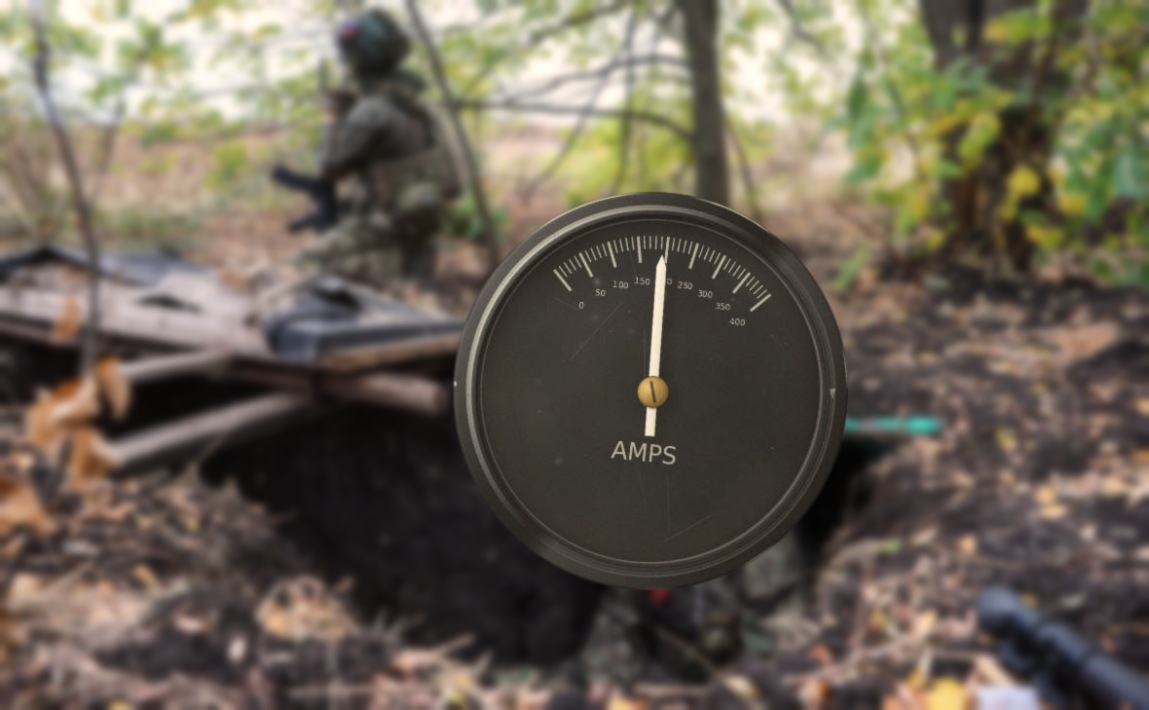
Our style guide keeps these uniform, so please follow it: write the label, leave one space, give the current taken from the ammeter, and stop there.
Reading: 190 A
